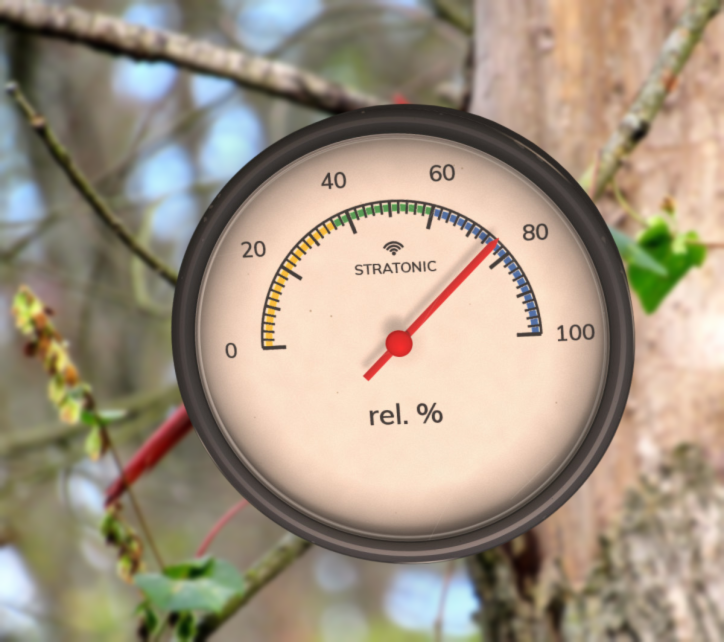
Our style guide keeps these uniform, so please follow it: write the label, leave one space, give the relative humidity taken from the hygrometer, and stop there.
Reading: 76 %
